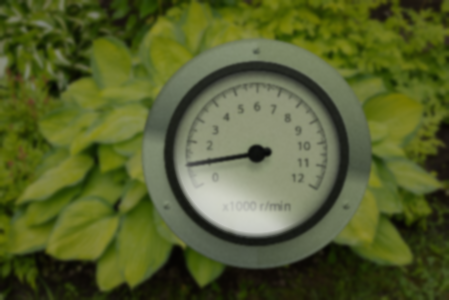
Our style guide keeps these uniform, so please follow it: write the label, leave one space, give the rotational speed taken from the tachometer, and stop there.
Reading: 1000 rpm
